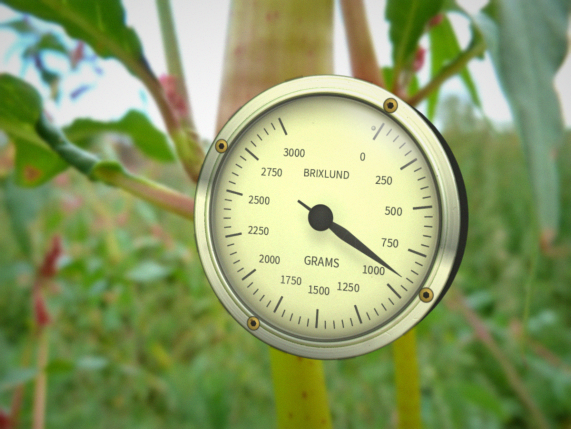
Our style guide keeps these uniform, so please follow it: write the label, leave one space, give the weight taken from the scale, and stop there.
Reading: 900 g
